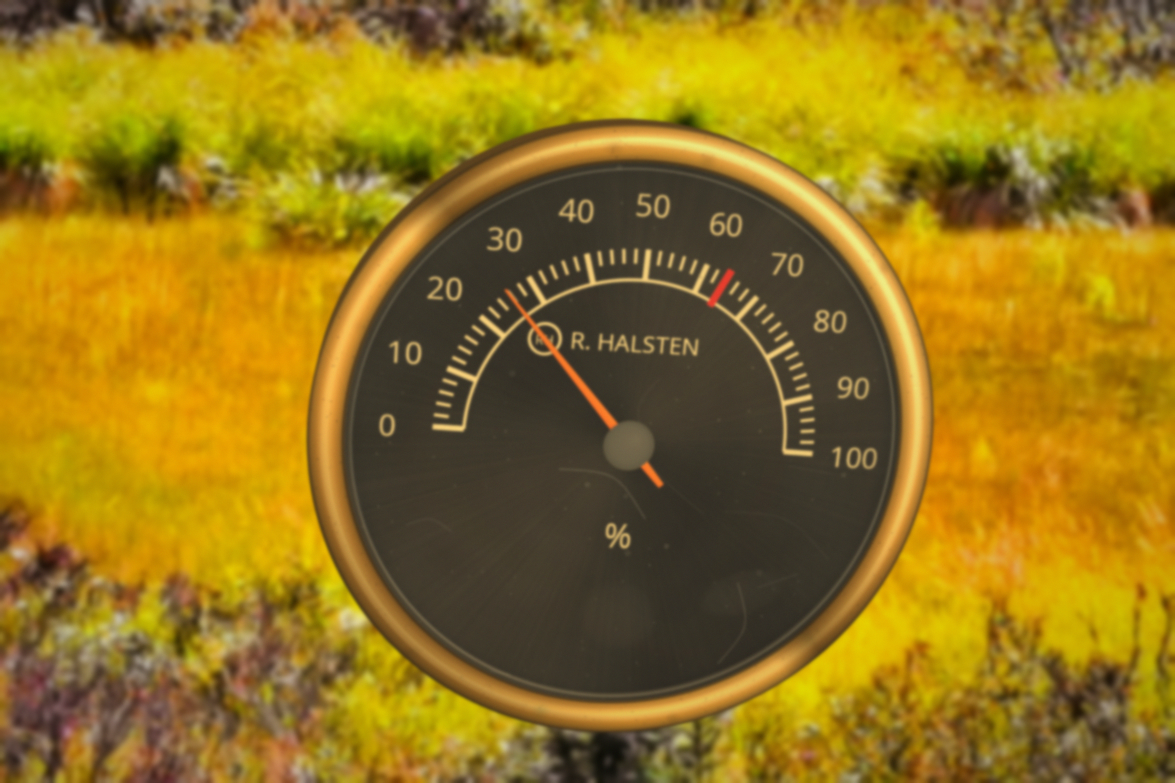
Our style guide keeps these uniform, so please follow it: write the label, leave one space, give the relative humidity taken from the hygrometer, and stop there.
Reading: 26 %
